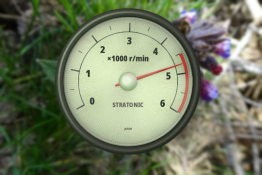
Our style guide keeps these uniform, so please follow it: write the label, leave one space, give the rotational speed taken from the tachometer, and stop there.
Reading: 4750 rpm
